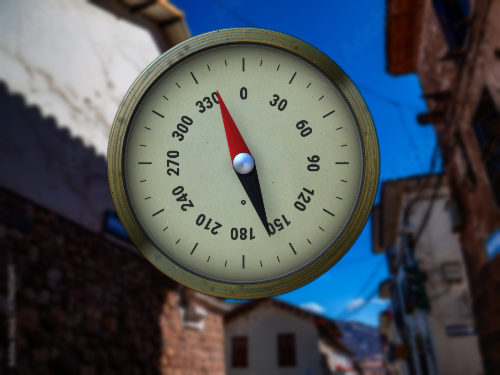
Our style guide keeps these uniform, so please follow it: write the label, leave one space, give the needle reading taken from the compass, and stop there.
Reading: 340 °
